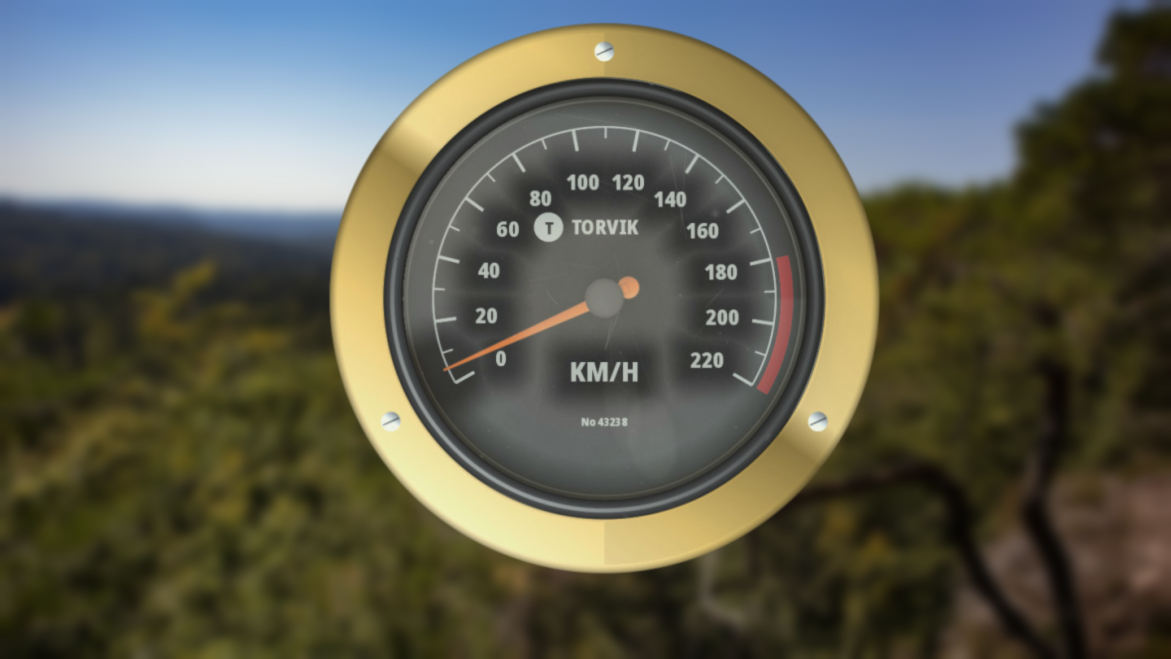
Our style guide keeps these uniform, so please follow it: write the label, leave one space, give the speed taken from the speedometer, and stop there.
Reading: 5 km/h
